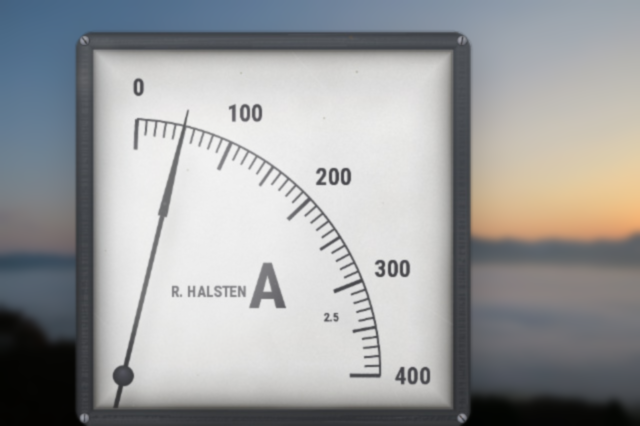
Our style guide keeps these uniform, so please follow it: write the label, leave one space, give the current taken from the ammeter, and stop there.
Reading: 50 A
